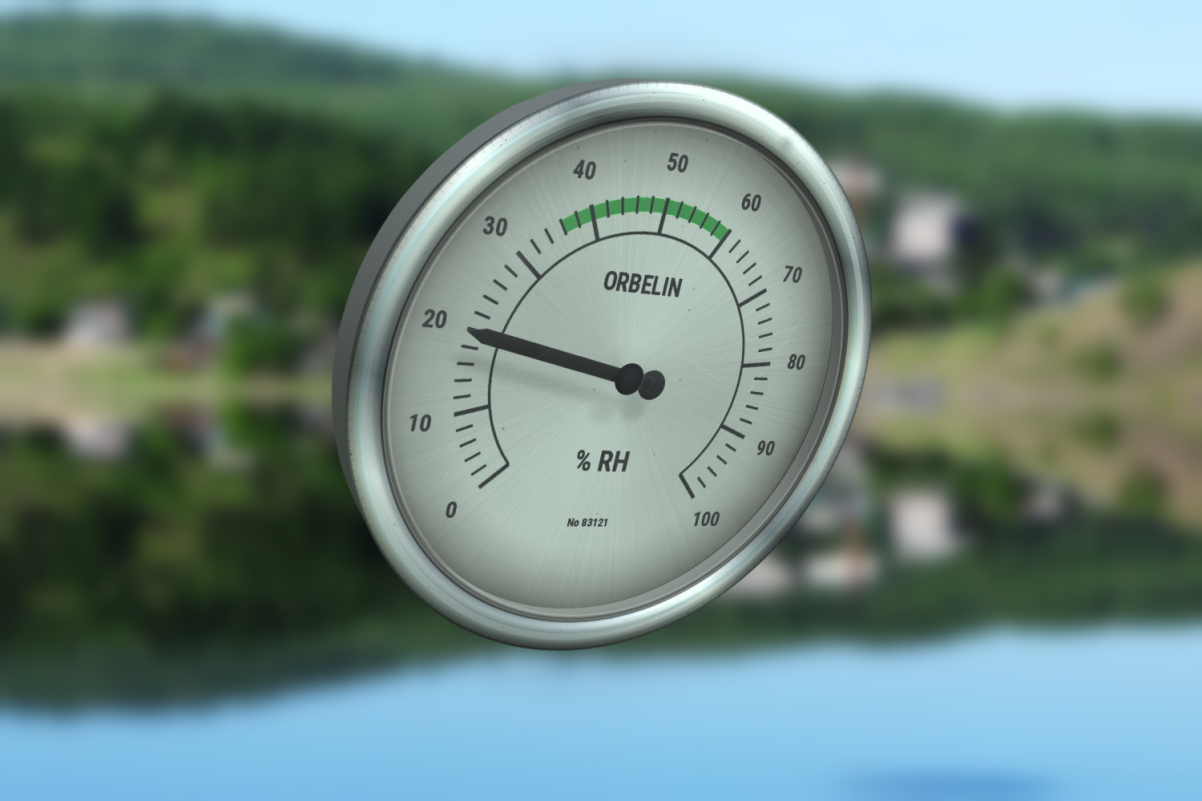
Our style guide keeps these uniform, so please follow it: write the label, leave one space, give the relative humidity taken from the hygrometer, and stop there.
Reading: 20 %
